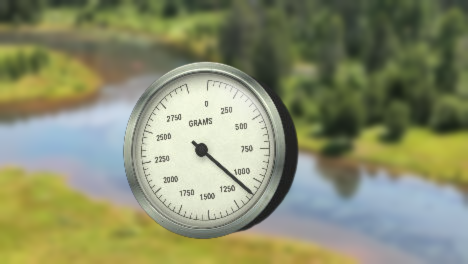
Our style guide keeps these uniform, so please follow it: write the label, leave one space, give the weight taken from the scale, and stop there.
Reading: 1100 g
